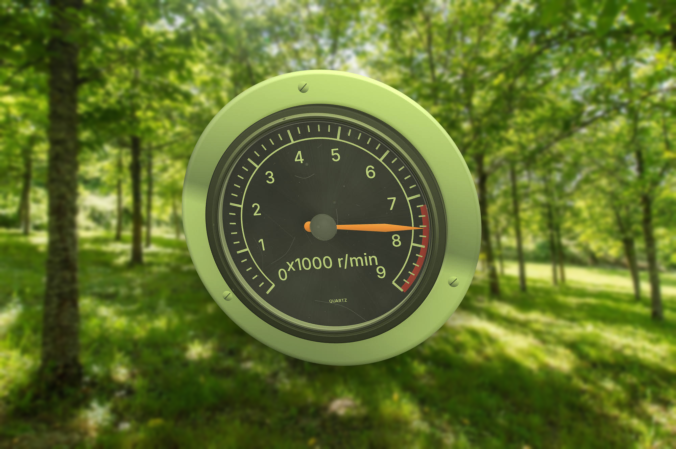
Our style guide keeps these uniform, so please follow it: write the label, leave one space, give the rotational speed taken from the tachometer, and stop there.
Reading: 7600 rpm
